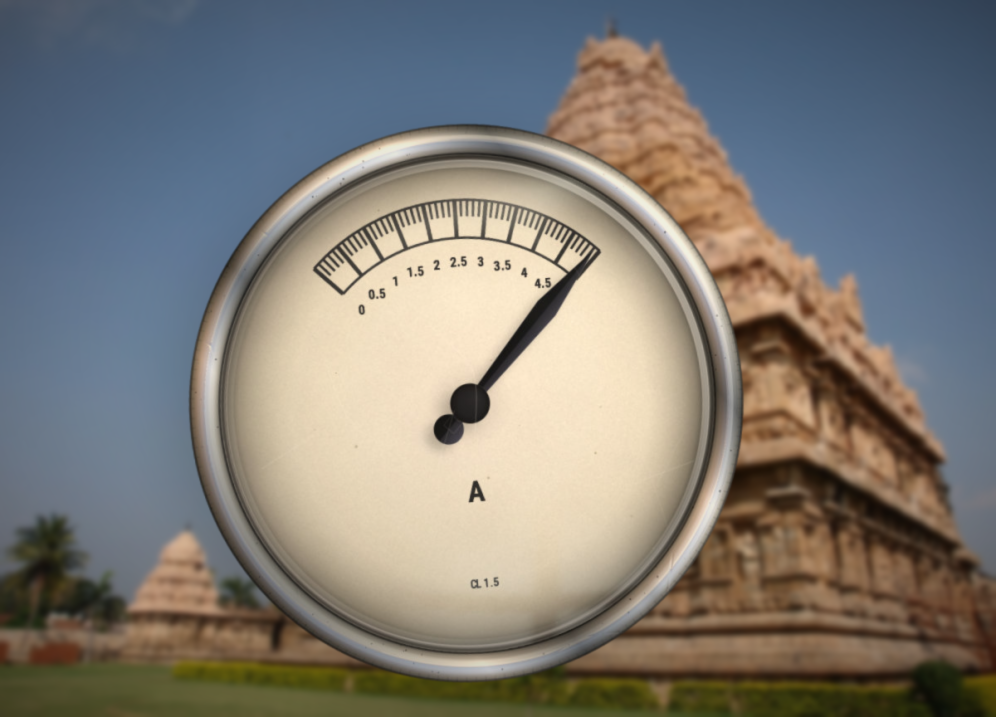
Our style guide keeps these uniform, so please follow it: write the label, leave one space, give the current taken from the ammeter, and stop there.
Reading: 4.9 A
